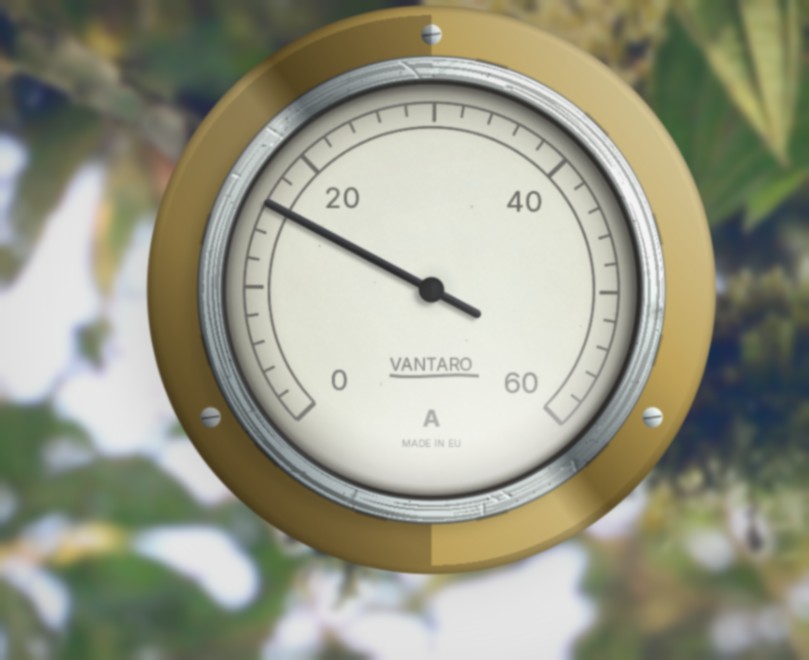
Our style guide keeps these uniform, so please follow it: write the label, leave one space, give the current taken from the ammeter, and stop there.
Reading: 16 A
